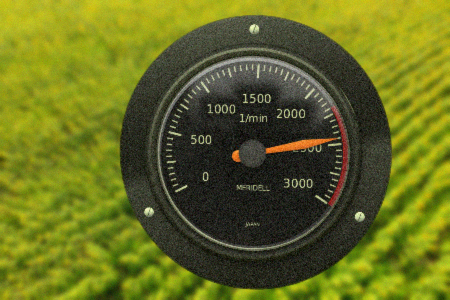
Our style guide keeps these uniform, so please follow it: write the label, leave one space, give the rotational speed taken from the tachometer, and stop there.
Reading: 2450 rpm
